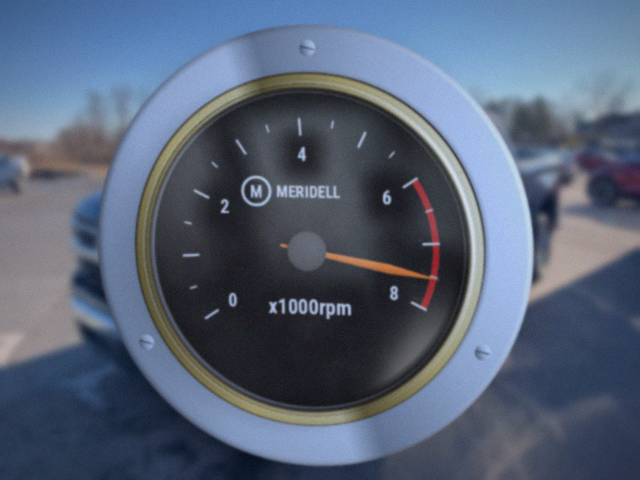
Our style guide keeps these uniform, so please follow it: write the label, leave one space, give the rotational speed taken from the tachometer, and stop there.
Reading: 7500 rpm
